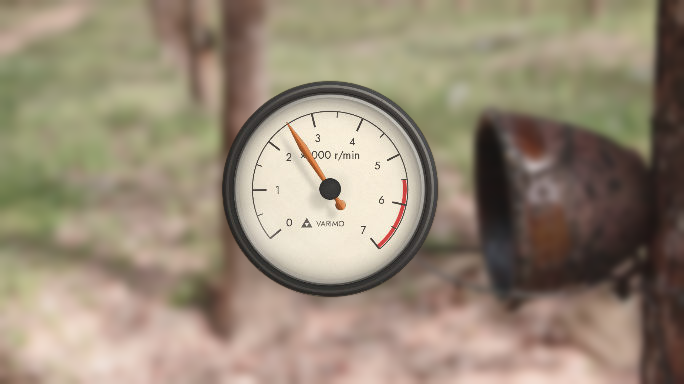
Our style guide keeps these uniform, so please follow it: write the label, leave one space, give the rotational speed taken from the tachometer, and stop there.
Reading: 2500 rpm
